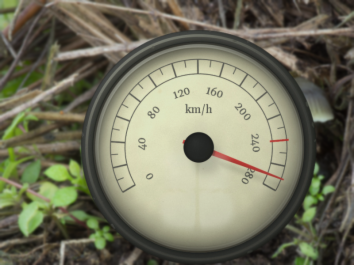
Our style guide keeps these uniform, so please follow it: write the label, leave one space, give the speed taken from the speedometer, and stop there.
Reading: 270 km/h
